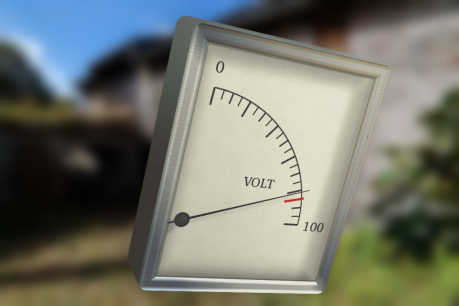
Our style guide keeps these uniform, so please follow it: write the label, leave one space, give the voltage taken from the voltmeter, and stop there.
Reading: 80 V
